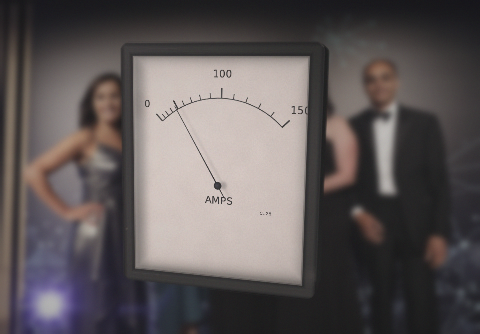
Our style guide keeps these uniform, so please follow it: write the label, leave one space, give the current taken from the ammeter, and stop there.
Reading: 50 A
